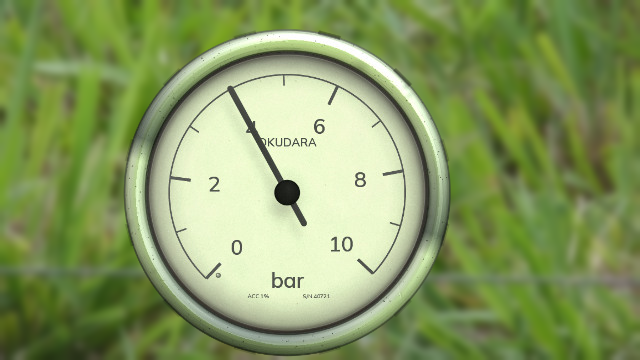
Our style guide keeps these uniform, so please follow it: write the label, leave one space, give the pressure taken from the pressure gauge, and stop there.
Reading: 4 bar
